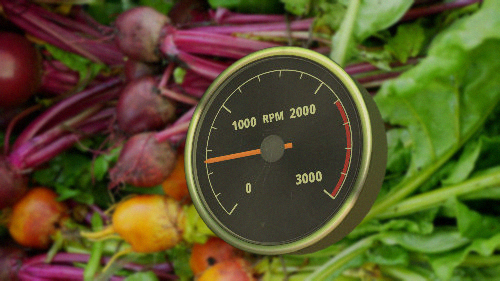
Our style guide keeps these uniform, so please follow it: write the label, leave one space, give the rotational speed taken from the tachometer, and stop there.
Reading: 500 rpm
